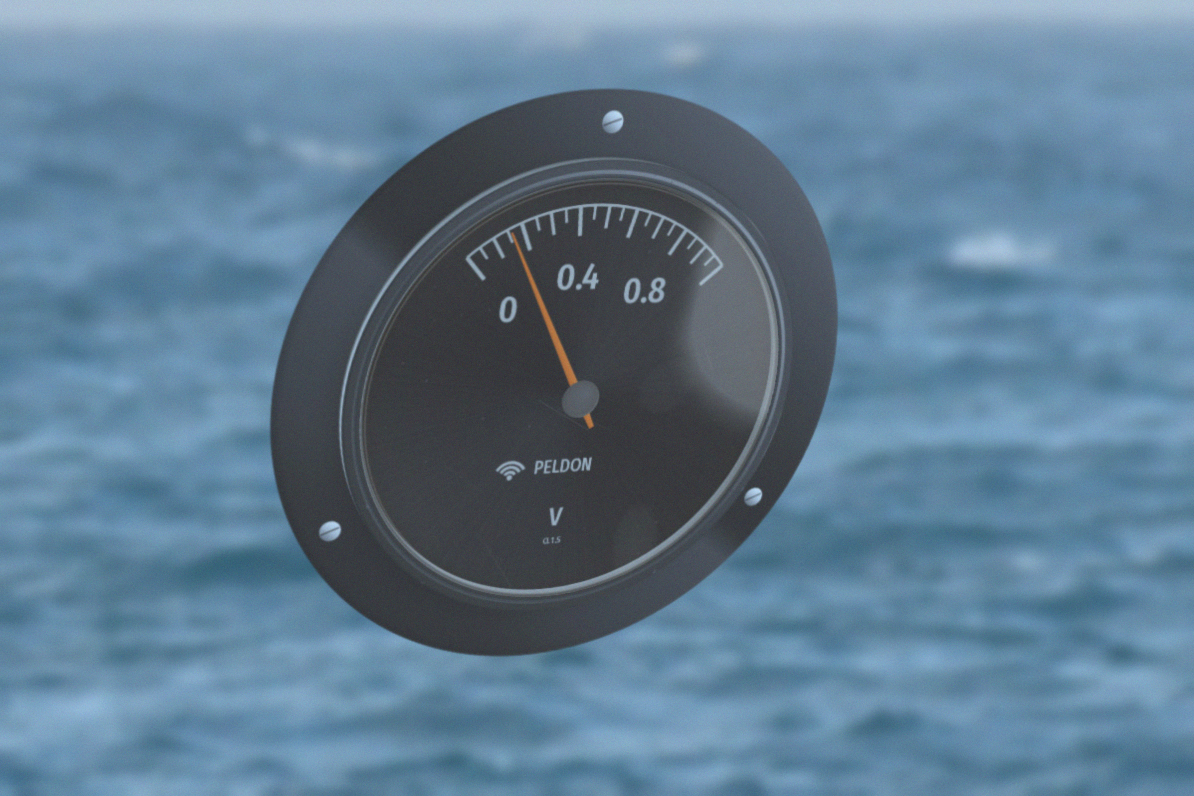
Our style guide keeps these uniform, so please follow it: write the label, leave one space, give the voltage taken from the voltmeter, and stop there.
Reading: 0.15 V
